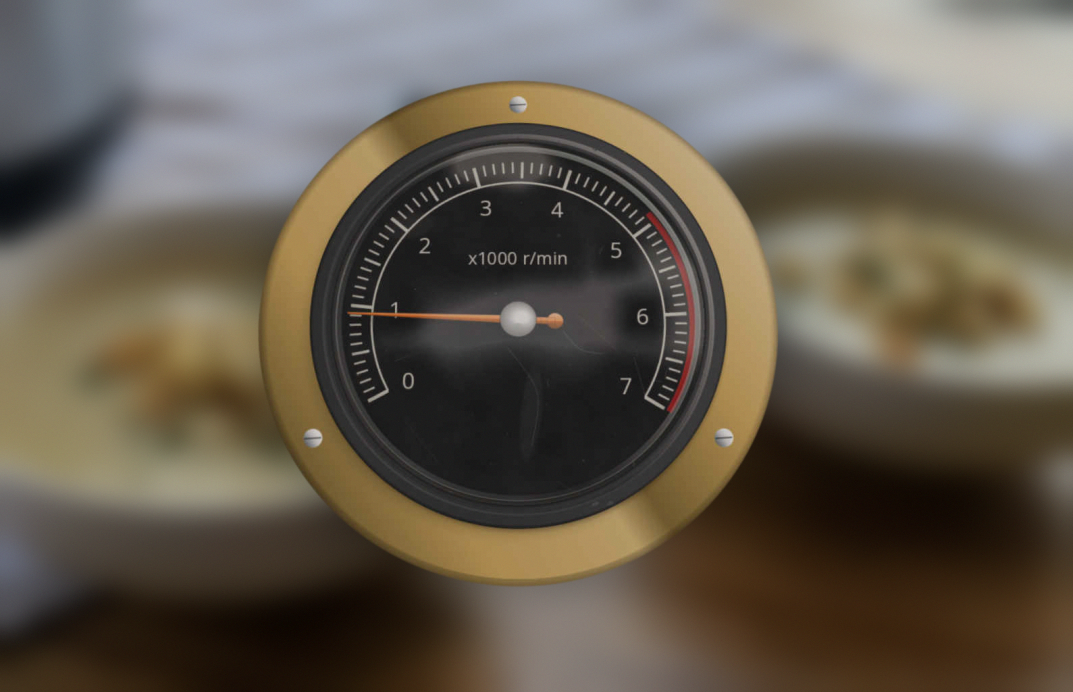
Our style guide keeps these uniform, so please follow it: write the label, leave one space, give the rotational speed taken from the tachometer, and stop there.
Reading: 900 rpm
